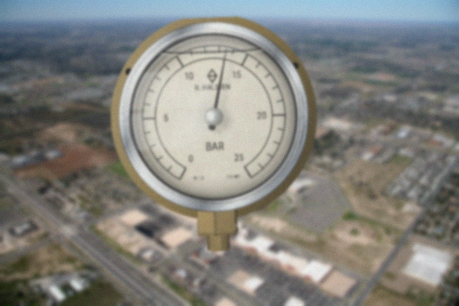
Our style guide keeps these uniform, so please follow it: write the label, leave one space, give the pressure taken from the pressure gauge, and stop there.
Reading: 13.5 bar
